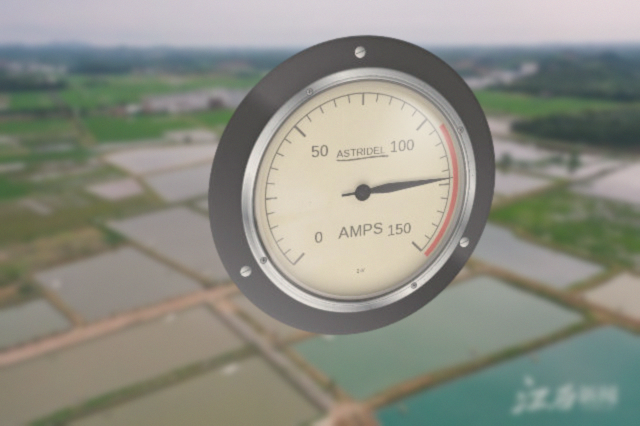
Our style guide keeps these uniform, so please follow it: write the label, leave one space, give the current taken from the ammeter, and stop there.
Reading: 122.5 A
